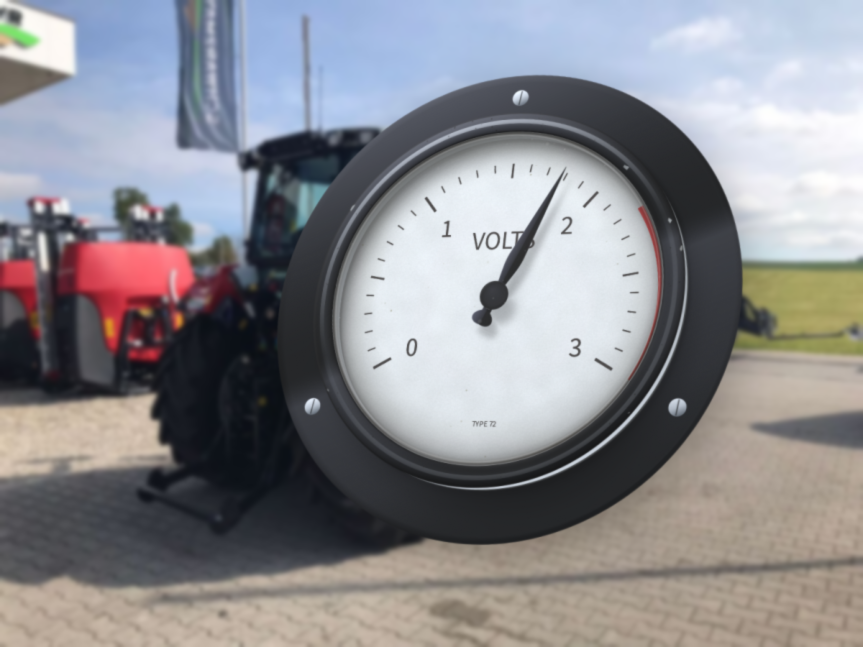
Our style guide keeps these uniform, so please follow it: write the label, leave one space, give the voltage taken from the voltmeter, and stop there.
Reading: 1.8 V
